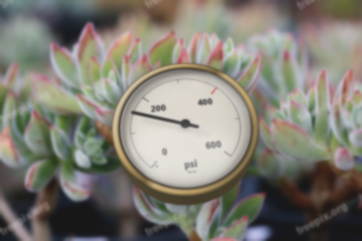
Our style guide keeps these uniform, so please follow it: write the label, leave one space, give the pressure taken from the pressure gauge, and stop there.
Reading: 150 psi
